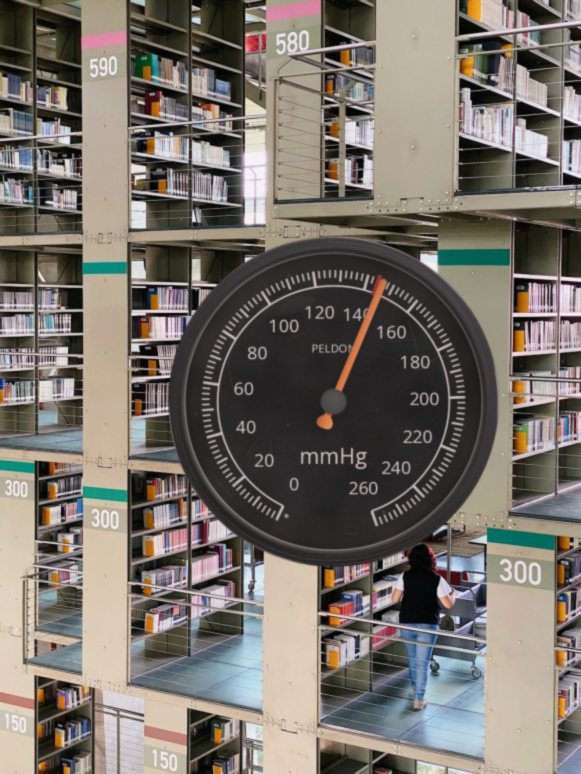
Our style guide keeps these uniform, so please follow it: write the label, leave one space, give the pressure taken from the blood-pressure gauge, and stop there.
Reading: 146 mmHg
